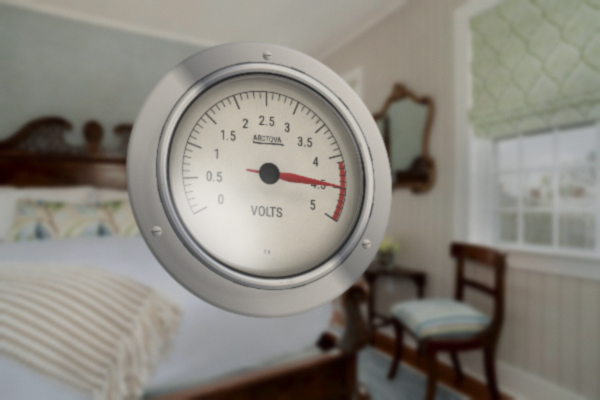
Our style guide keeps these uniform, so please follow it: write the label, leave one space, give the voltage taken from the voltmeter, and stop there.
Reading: 4.5 V
